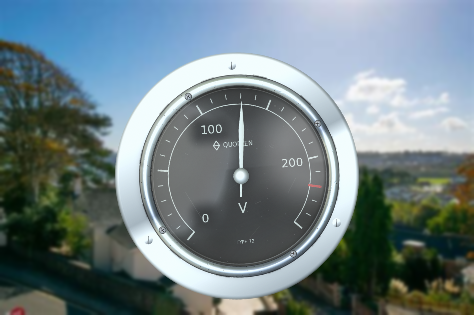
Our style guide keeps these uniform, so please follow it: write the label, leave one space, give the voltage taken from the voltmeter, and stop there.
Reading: 130 V
